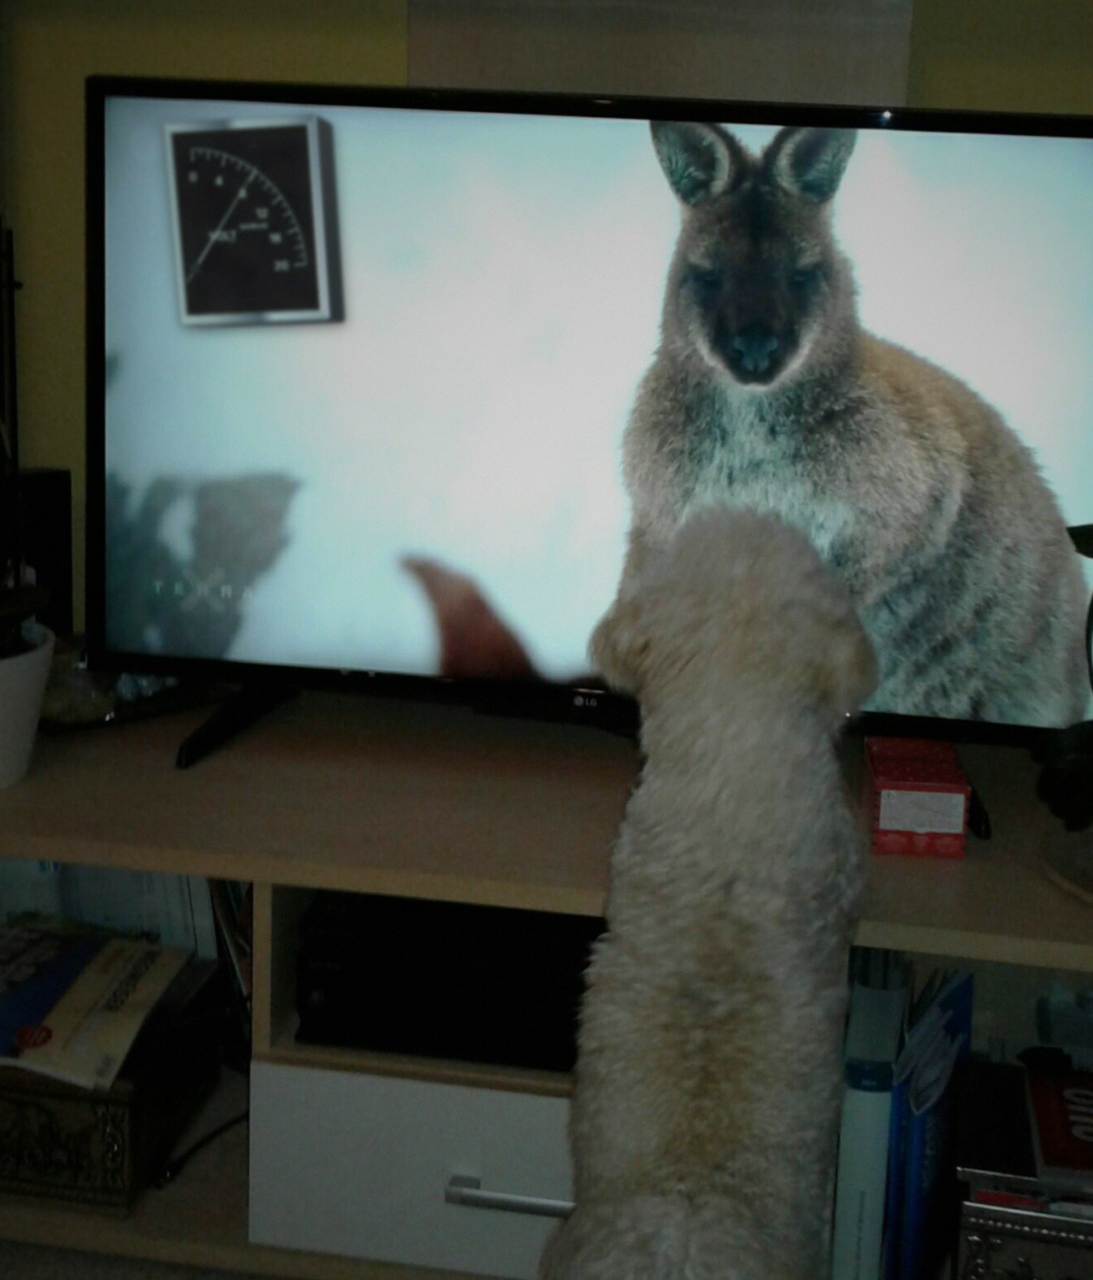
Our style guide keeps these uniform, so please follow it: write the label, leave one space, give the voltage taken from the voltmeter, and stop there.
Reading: 8 V
